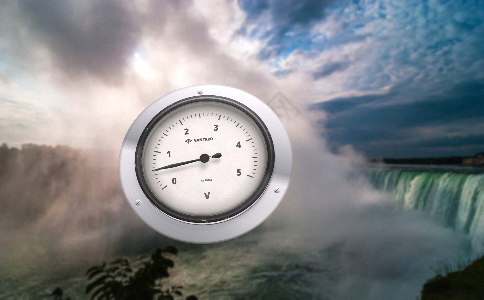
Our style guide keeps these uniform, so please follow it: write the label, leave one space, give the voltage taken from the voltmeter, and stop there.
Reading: 0.5 V
